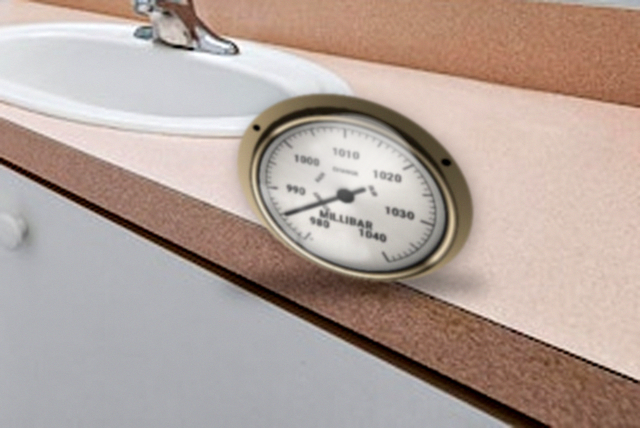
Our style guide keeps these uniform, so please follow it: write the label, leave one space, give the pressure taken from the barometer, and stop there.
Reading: 985 mbar
